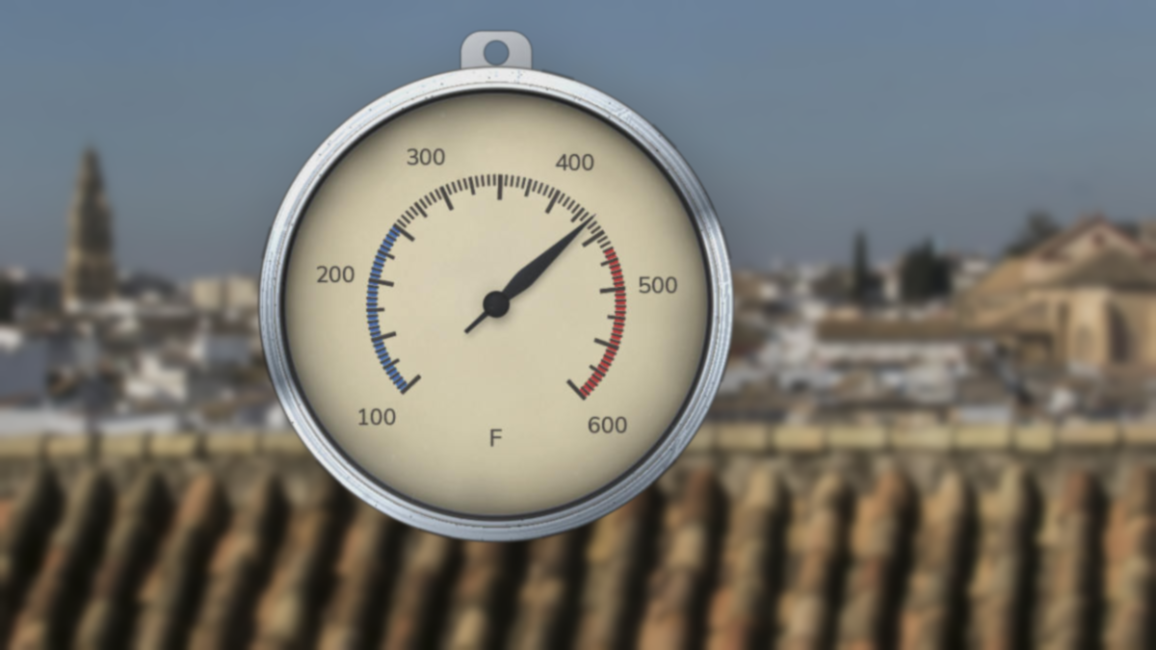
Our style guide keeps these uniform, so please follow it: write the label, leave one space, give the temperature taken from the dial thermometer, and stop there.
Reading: 435 °F
